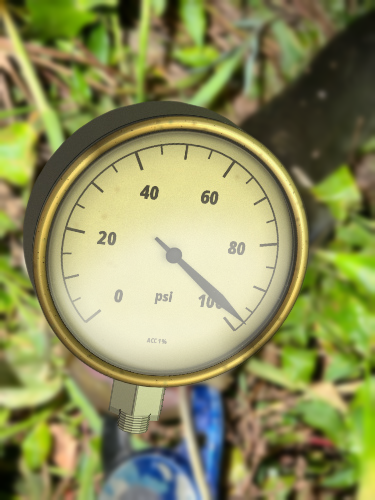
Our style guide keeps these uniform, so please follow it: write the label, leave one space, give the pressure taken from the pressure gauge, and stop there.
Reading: 97.5 psi
